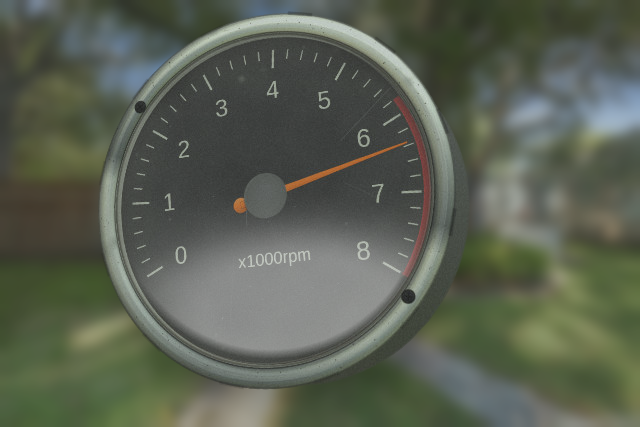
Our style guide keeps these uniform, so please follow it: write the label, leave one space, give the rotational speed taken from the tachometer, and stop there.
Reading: 6400 rpm
